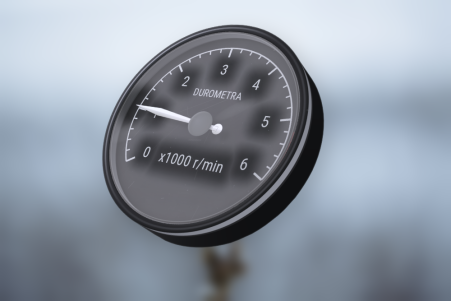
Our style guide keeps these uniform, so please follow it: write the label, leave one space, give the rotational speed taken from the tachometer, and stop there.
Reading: 1000 rpm
